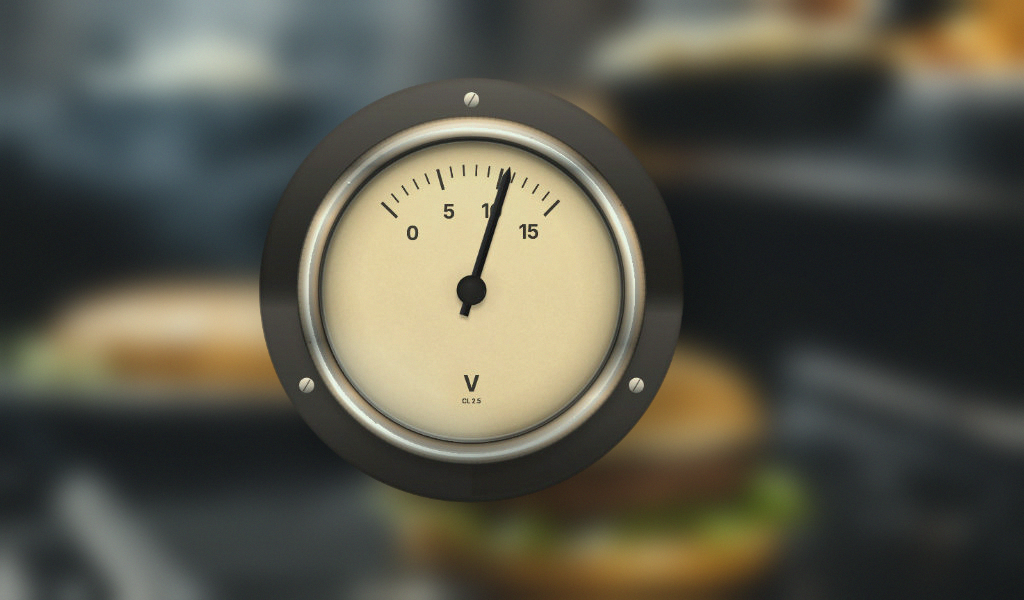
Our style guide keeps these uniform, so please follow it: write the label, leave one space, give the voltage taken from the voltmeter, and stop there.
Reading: 10.5 V
